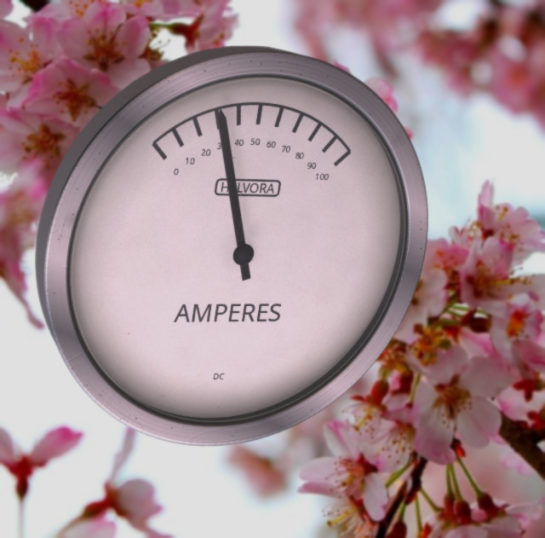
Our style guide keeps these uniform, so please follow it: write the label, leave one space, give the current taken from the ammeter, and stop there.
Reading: 30 A
